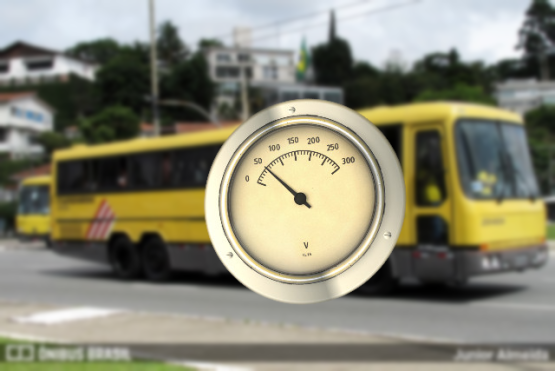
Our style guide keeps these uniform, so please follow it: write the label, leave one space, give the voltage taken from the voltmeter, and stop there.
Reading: 50 V
